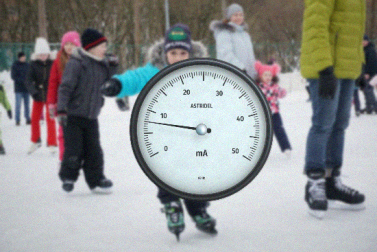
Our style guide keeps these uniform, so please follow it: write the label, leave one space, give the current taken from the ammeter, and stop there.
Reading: 7.5 mA
